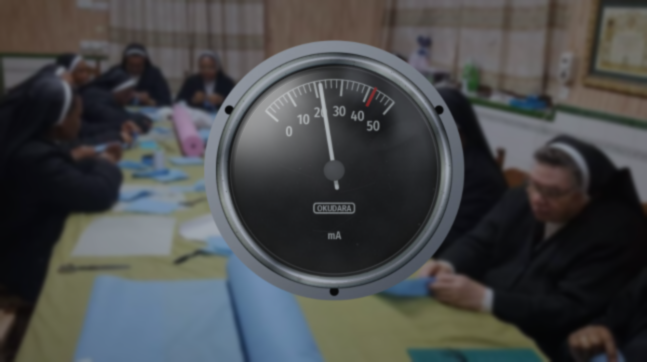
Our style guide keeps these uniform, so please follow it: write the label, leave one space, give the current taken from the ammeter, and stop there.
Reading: 22 mA
